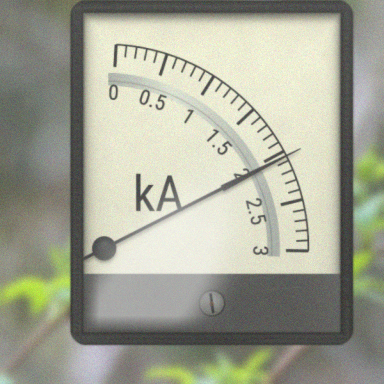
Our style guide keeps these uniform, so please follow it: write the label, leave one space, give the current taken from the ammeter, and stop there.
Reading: 2.05 kA
